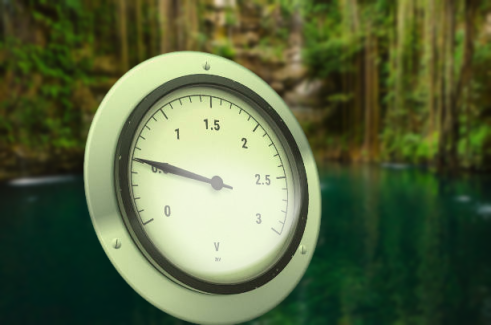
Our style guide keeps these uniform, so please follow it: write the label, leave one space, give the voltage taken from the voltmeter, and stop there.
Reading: 0.5 V
